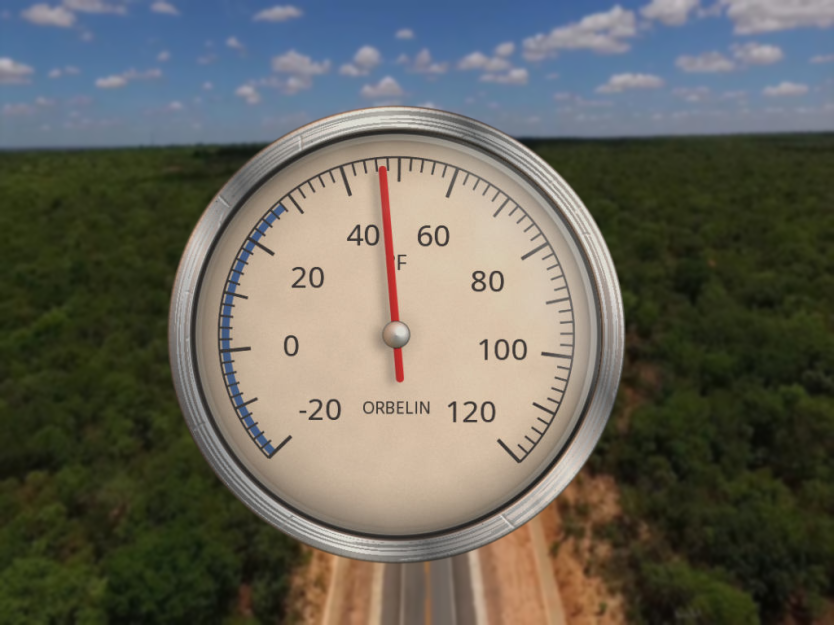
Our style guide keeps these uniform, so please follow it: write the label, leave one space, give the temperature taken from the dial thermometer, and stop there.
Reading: 47 °F
